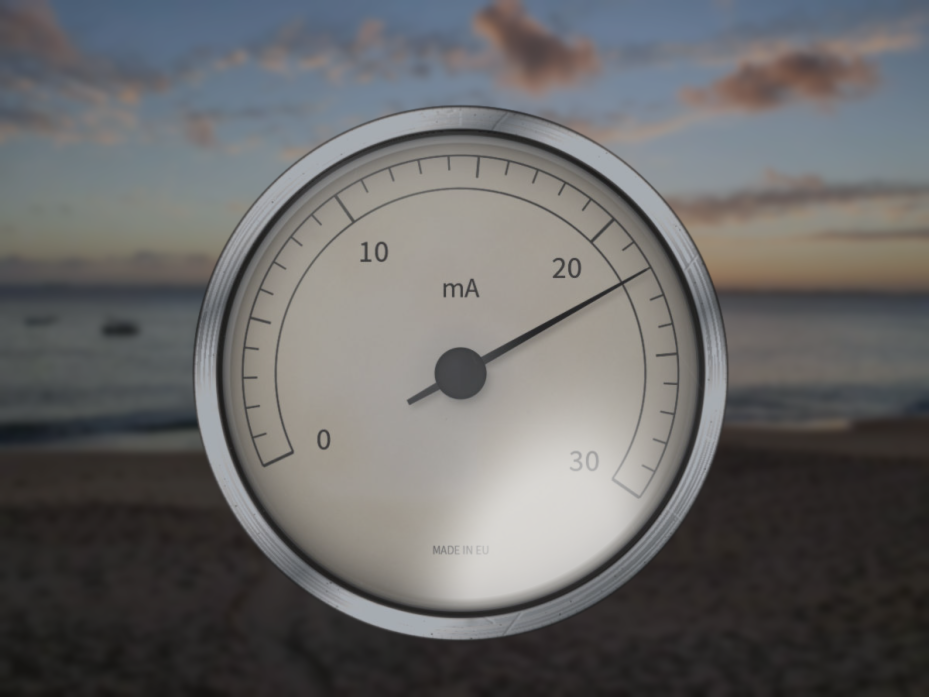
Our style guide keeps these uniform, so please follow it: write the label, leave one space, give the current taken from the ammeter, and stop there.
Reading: 22 mA
